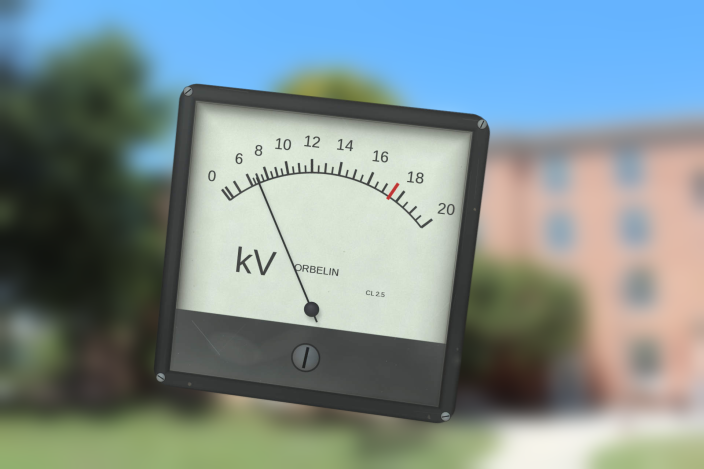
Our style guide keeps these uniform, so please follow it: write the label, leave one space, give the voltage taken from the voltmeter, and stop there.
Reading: 7 kV
